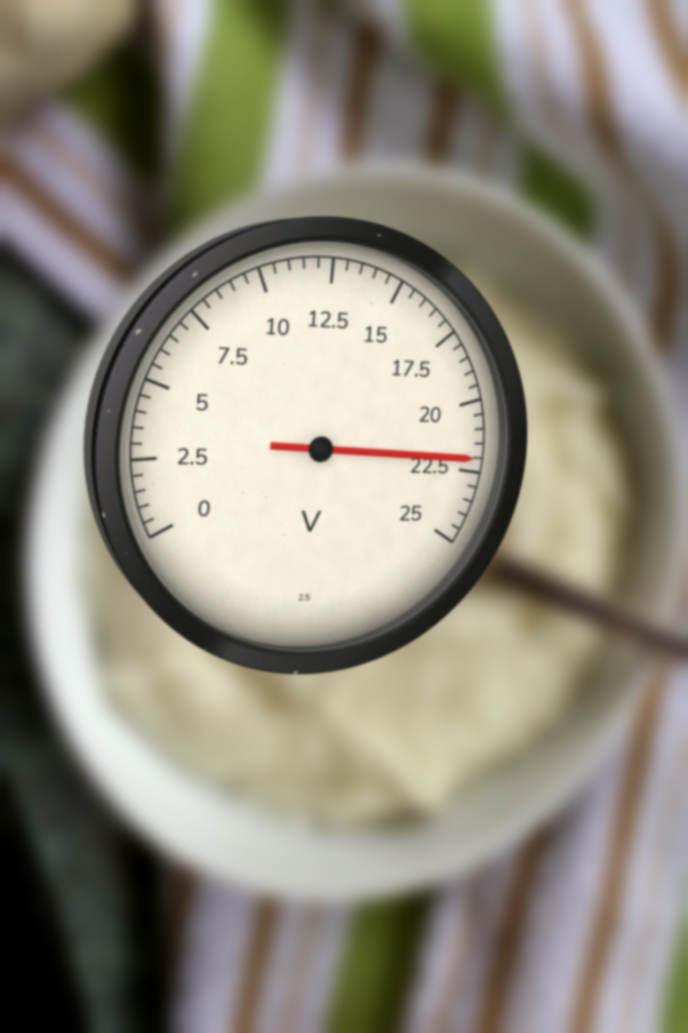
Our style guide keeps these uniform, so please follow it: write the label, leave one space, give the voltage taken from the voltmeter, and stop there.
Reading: 22 V
